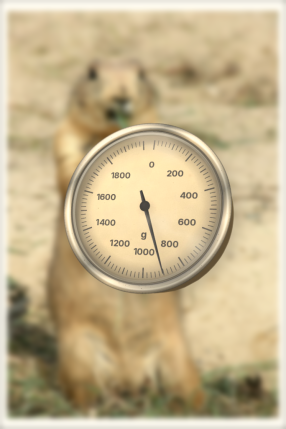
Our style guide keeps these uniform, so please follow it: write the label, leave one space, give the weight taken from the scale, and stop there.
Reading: 900 g
